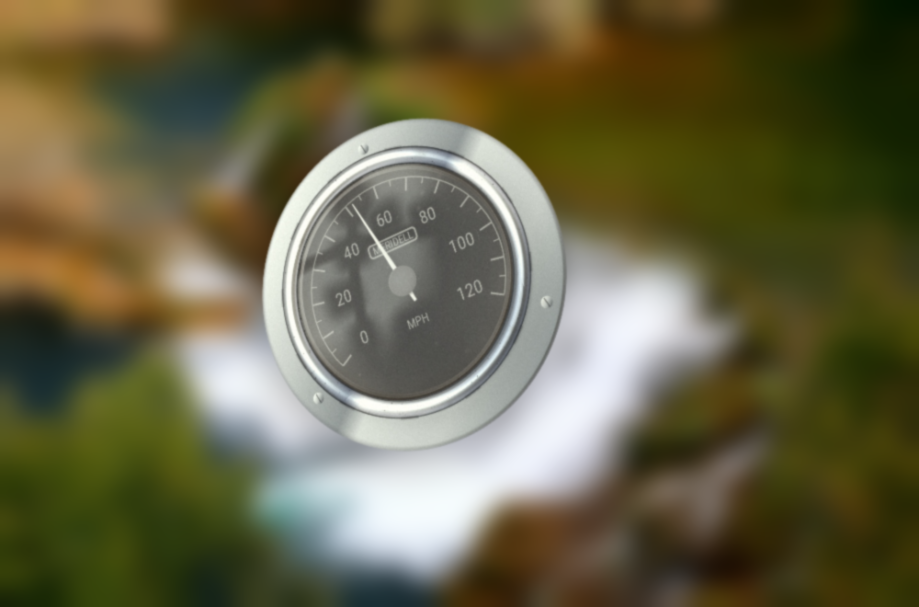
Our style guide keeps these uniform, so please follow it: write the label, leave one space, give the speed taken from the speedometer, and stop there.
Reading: 52.5 mph
